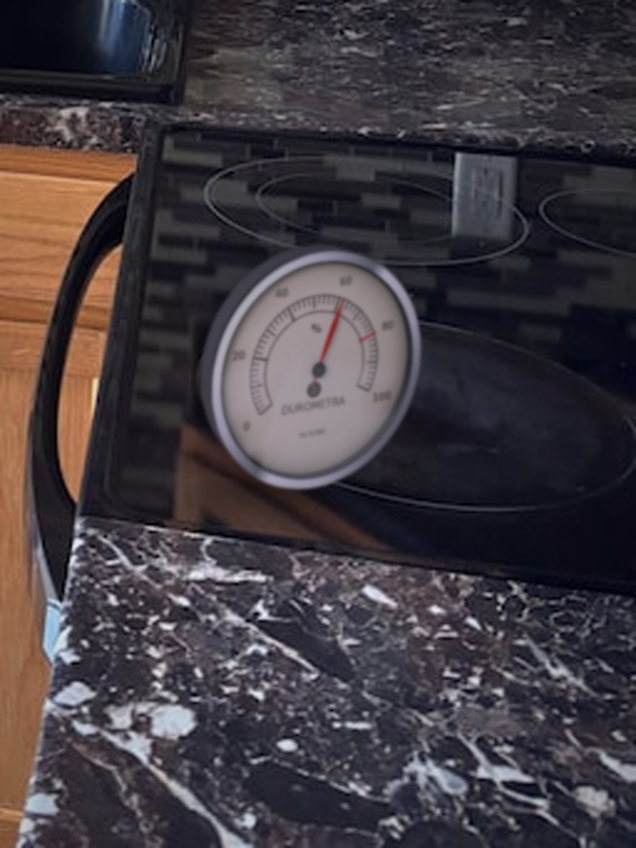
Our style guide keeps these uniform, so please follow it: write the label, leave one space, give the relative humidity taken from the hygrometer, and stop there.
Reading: 60 %
